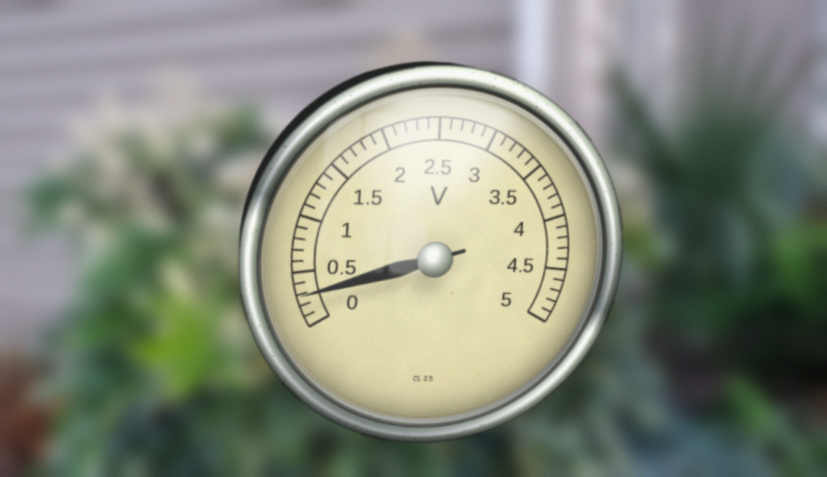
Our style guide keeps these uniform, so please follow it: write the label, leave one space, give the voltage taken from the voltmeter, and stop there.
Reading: 0.3 V
